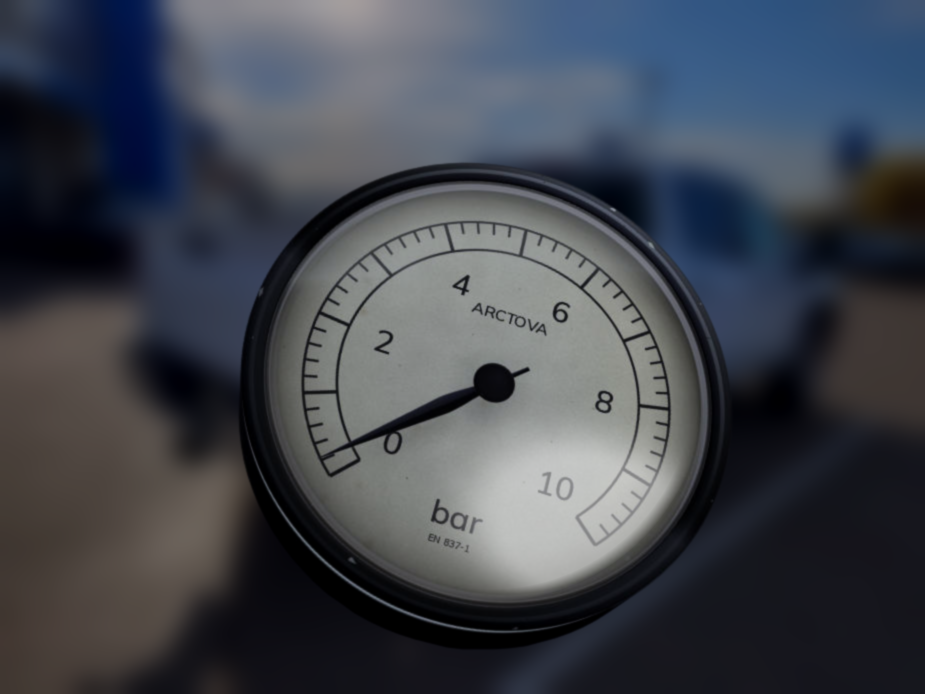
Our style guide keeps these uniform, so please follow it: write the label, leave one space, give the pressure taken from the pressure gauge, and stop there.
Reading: 0.2 bar
